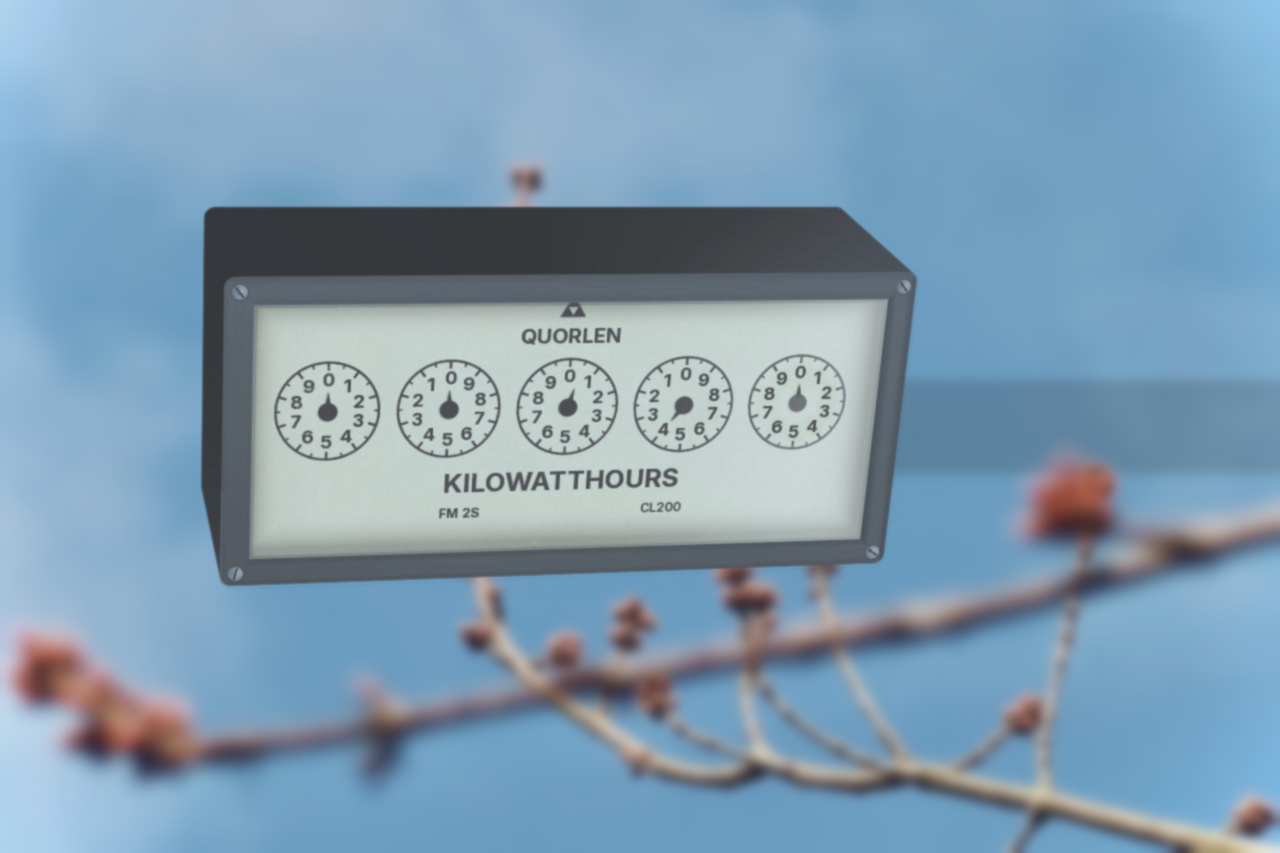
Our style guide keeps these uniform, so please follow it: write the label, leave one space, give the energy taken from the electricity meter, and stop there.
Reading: 40 kWh
